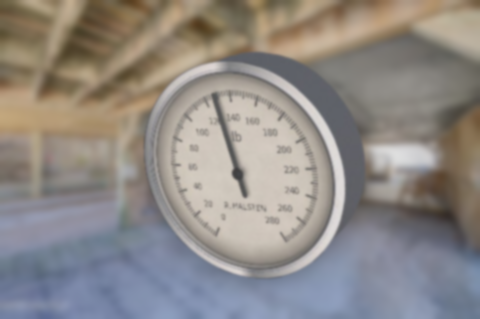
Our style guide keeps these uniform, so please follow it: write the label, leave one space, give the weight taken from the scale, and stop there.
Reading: 130 lb
